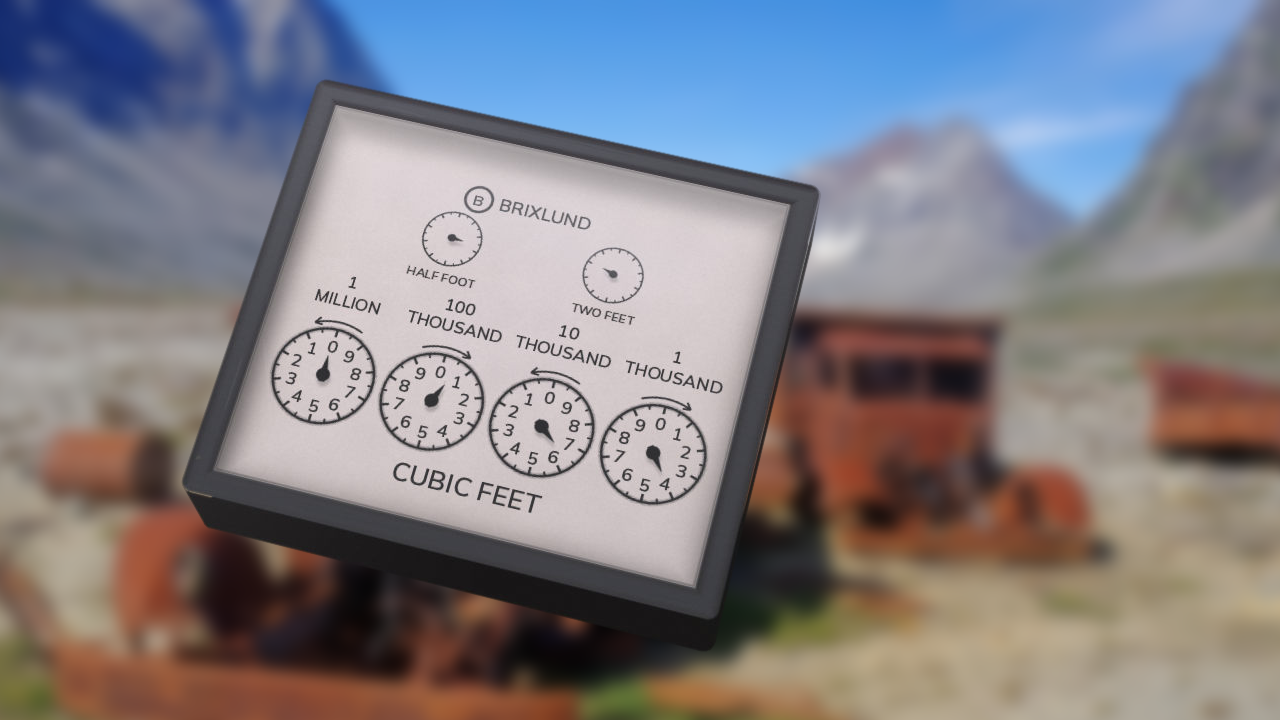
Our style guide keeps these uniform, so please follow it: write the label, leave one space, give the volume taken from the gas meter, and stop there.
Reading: 6400 ft³
